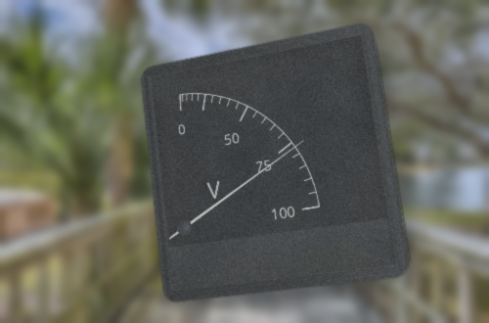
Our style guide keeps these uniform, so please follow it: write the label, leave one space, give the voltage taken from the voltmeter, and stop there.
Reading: 77.5 V
